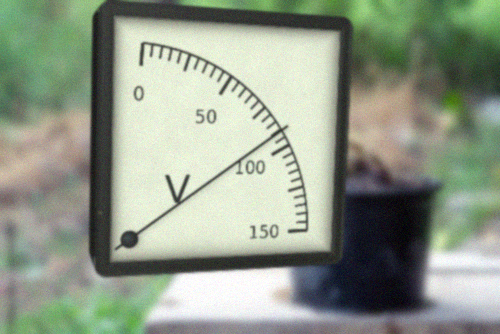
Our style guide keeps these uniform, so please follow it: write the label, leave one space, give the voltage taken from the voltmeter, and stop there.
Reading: 90 V
